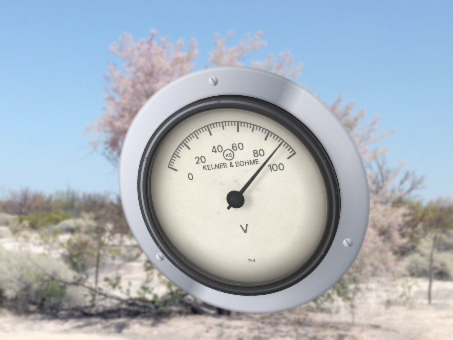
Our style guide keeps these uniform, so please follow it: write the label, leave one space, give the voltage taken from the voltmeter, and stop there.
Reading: 90 V
